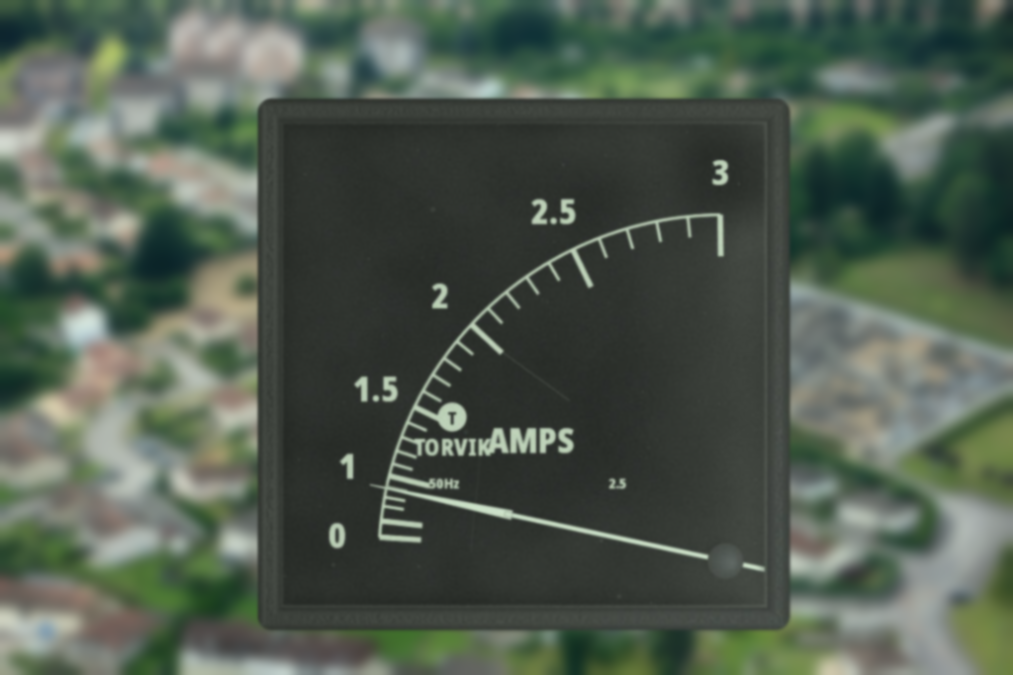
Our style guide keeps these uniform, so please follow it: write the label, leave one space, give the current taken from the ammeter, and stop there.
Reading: 0.9 A
